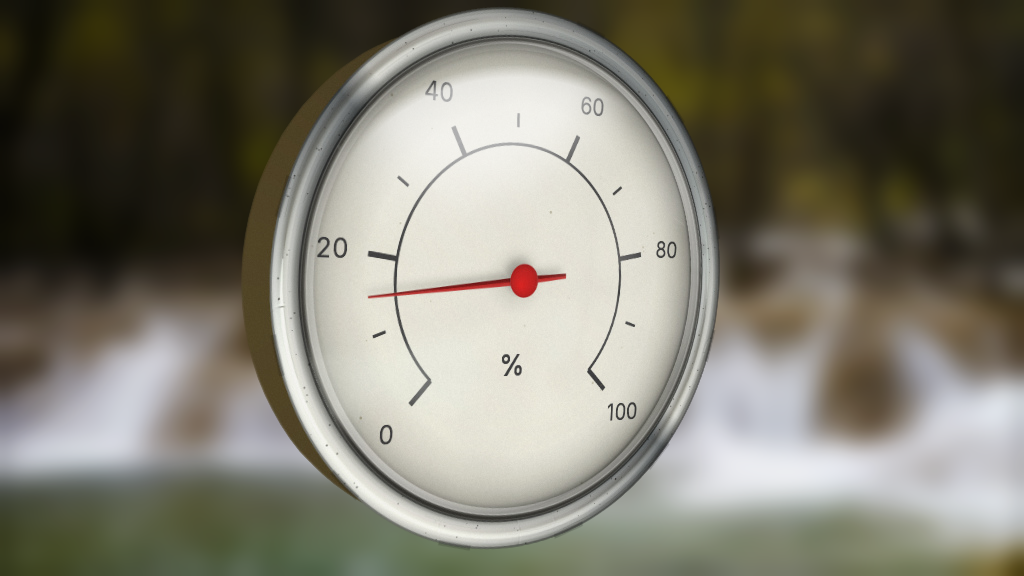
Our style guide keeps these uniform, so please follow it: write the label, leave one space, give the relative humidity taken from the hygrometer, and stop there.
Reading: 15 %
